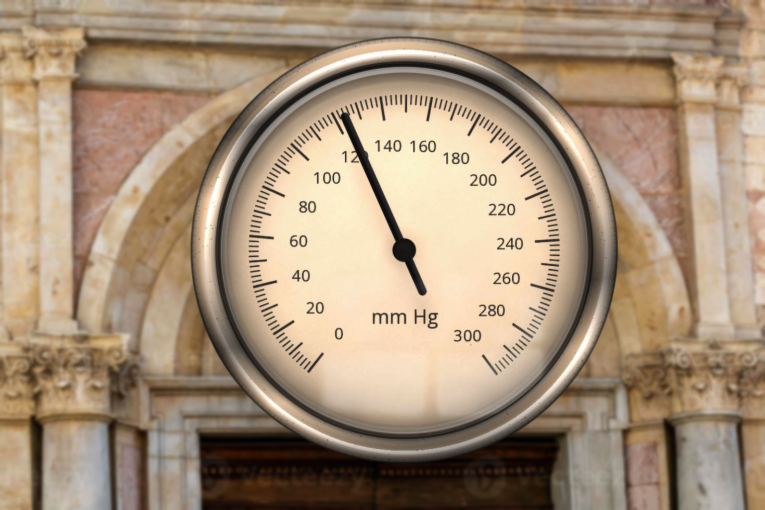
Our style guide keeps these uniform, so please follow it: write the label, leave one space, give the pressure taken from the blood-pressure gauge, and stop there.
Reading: 124 mmHg
